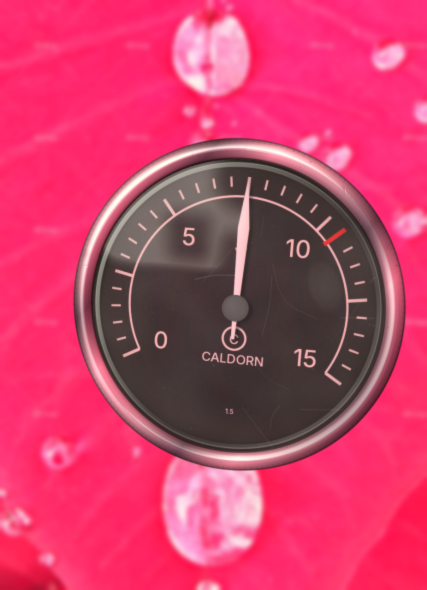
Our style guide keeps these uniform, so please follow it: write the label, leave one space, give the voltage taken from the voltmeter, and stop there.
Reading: 7.5 V
